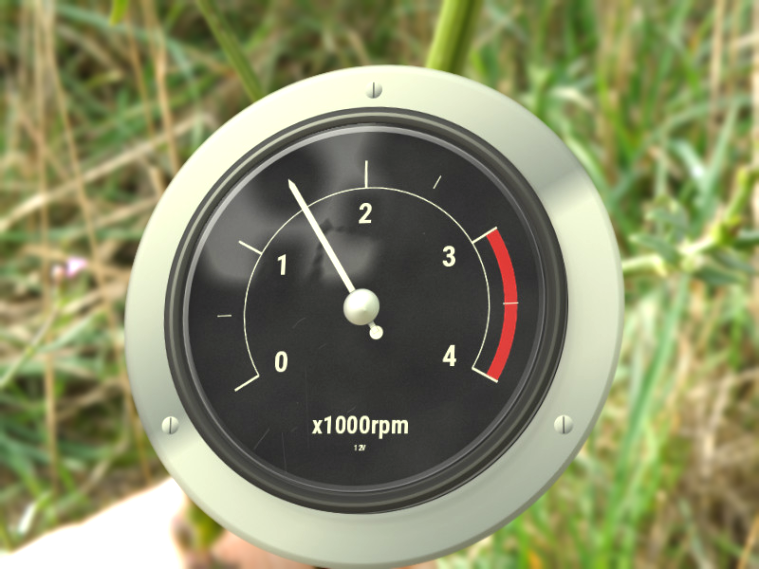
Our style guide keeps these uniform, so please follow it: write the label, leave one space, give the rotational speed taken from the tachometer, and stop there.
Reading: 1500 rpm
